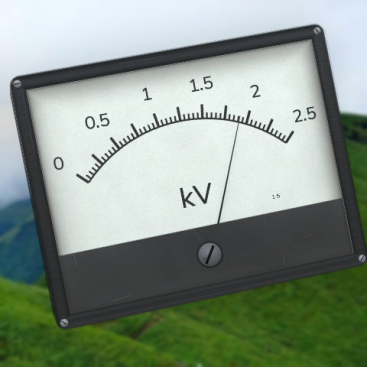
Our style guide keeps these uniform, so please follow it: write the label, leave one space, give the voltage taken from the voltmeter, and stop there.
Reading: 1.9 kV
